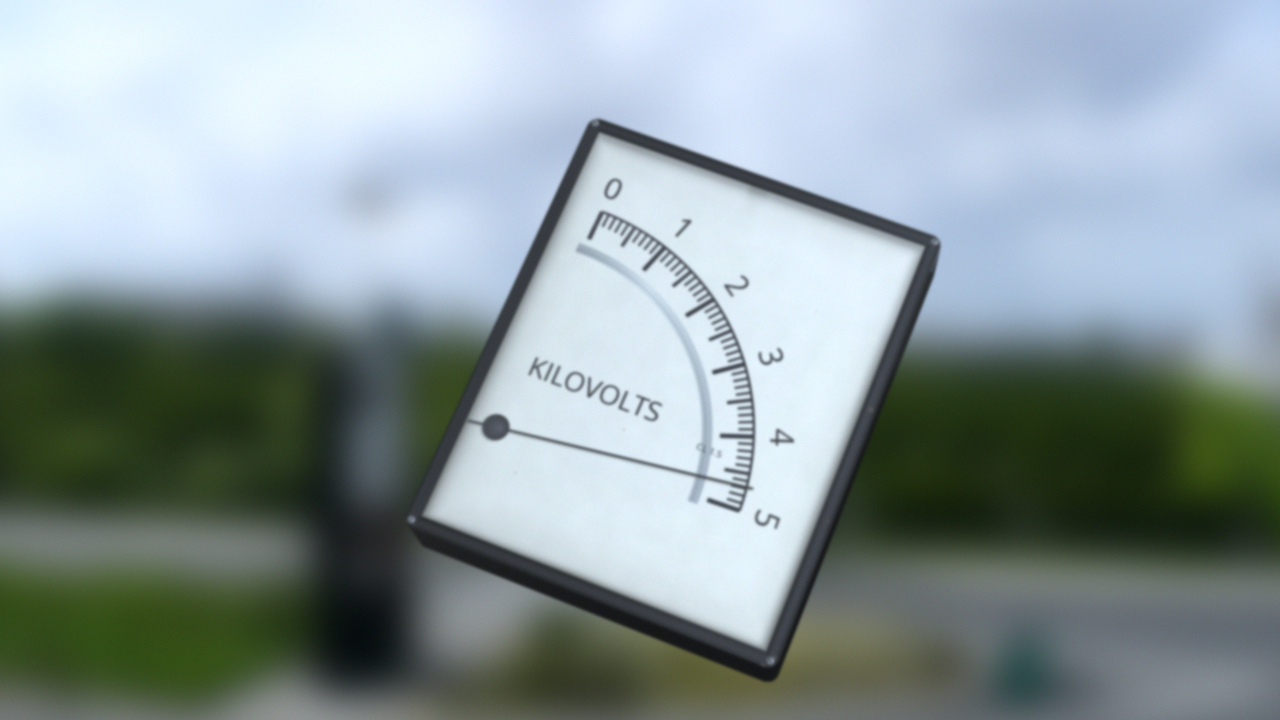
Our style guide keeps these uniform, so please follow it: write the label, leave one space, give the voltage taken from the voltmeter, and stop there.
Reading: 4.7 kV
